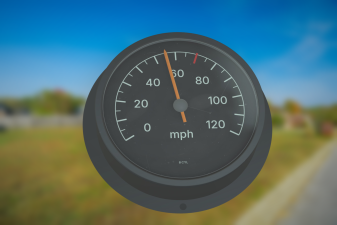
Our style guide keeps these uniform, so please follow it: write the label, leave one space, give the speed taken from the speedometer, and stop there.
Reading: 55 mph
